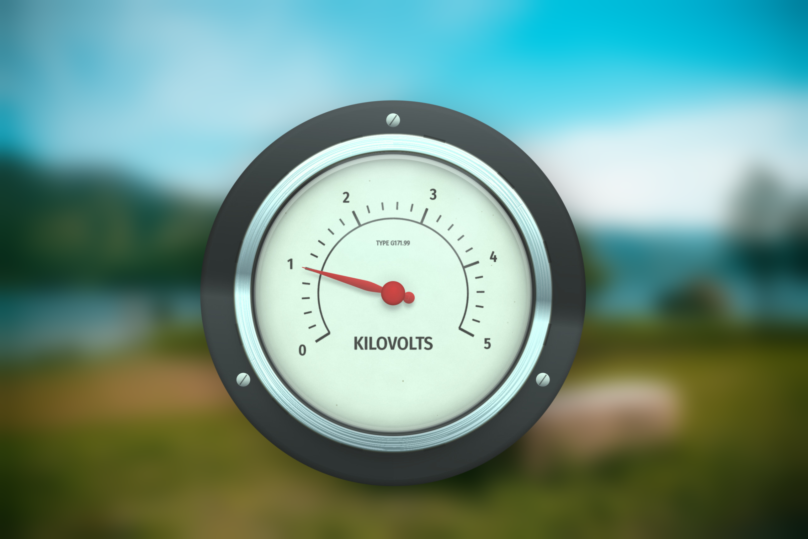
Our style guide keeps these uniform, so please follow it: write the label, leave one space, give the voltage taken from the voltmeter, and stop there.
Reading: 1 kV
